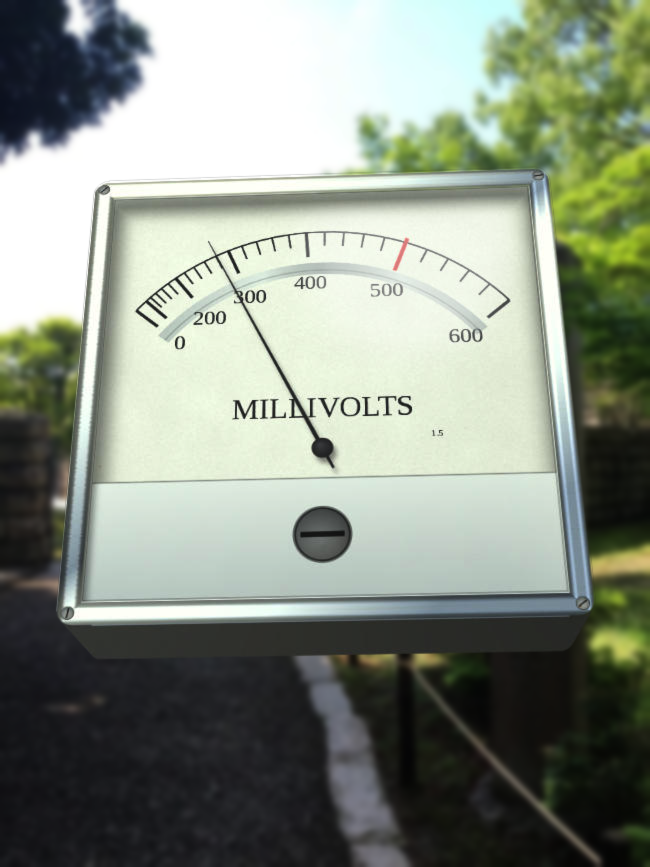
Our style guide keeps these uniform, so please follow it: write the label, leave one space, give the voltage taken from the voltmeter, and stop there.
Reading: 280 mV
